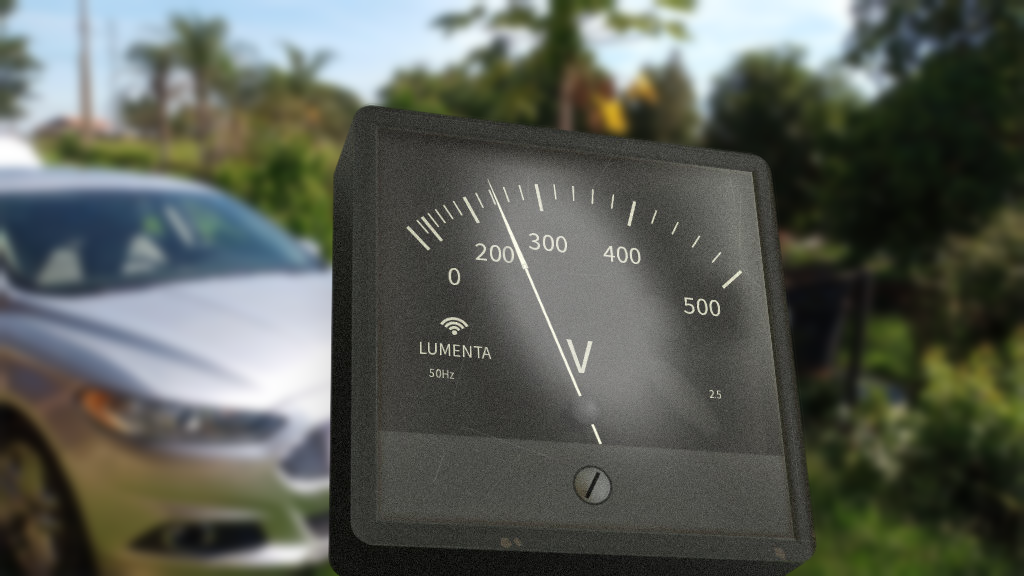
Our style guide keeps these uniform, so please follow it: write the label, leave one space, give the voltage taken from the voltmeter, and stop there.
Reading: 240 V
